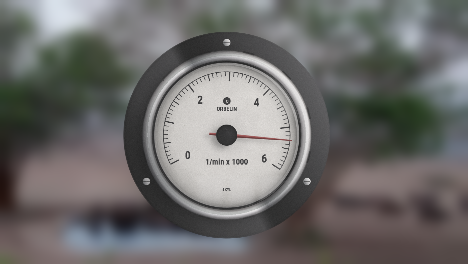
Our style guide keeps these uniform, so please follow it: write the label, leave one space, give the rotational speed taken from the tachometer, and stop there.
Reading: 5300 rpm
